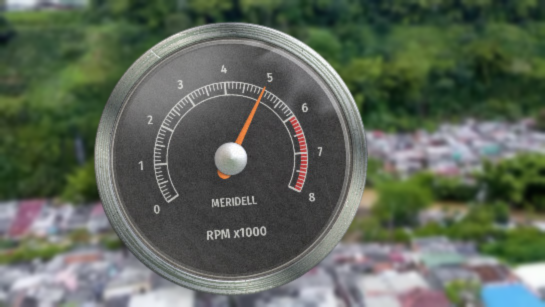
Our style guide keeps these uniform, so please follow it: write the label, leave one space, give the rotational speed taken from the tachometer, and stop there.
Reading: 5000 rpm
